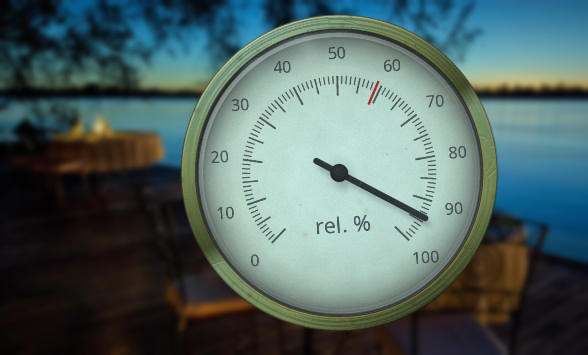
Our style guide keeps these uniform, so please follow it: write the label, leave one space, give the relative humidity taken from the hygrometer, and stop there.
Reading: 94 %
